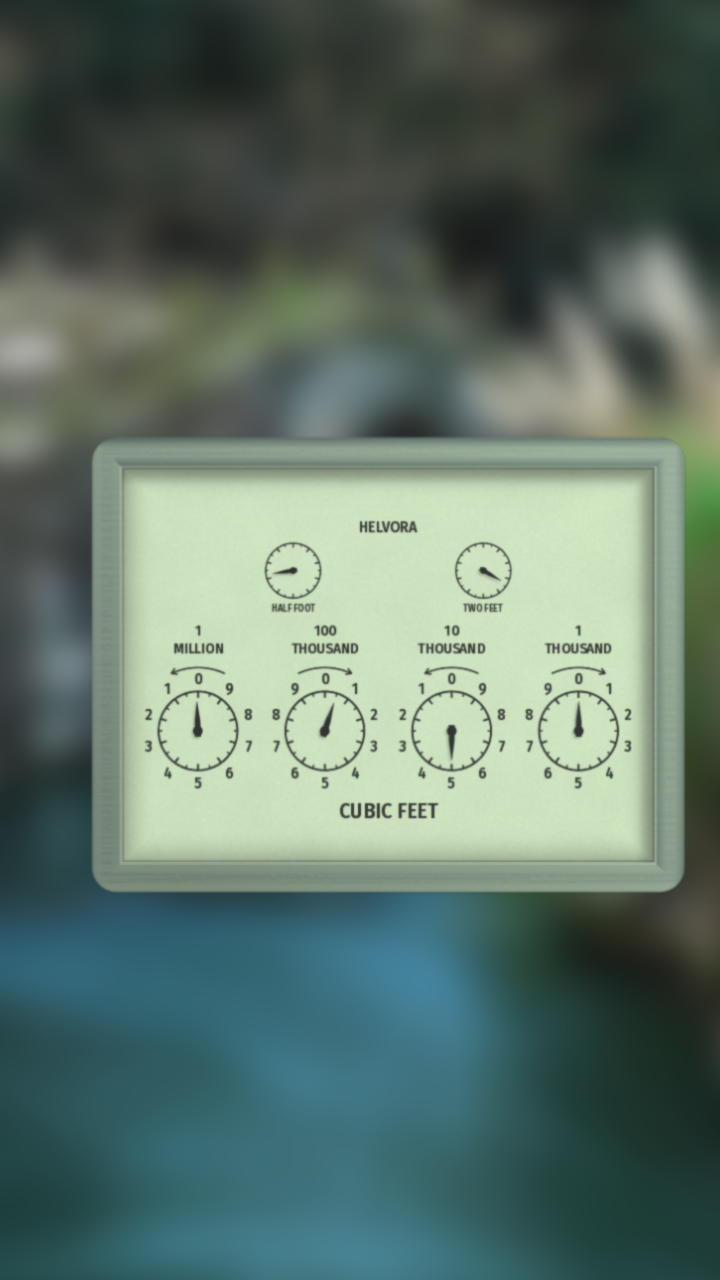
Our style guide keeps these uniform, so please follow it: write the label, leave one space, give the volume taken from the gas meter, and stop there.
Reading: 5000 ft³
